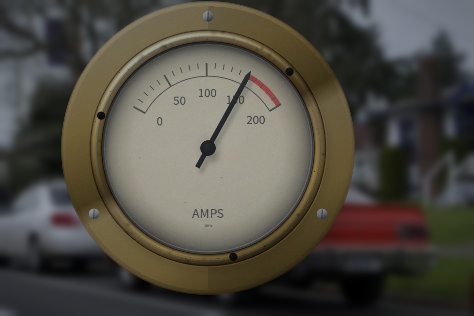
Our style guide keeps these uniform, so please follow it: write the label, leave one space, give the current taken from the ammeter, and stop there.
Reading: 150 A
